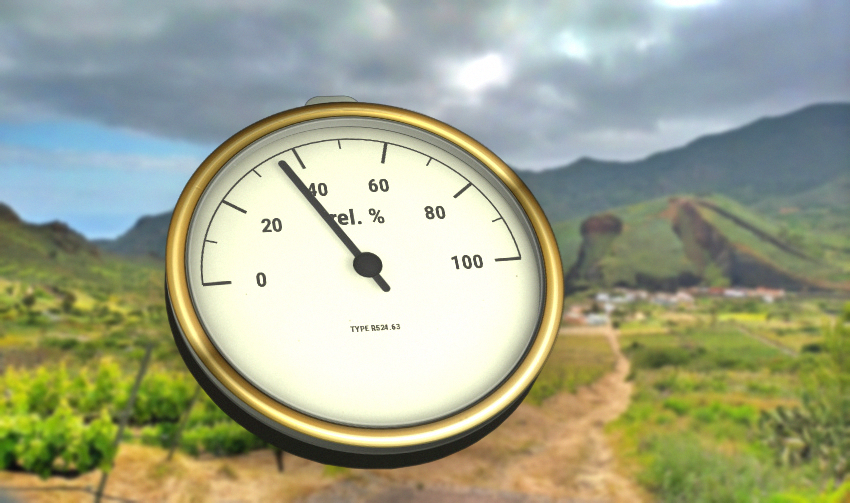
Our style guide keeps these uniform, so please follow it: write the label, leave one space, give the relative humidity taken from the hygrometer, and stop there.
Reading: 35 %
